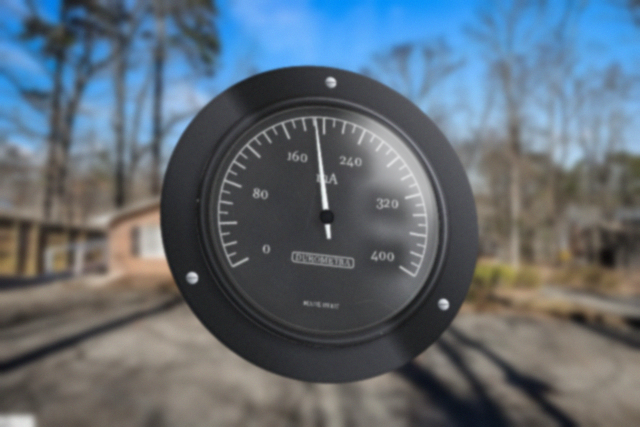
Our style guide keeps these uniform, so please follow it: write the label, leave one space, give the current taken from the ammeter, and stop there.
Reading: 190 mA
